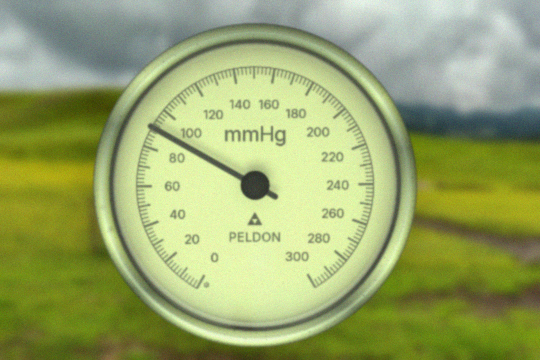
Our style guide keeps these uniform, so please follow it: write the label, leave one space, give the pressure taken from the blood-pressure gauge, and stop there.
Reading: 90 mmHg
